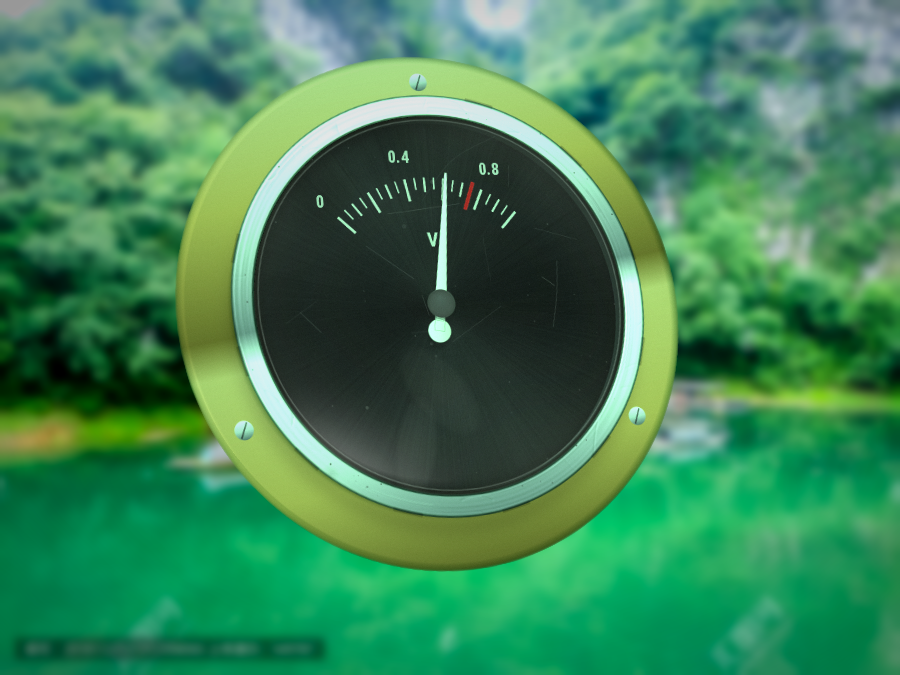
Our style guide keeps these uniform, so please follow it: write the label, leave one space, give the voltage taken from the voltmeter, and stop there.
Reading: 0.6 V
